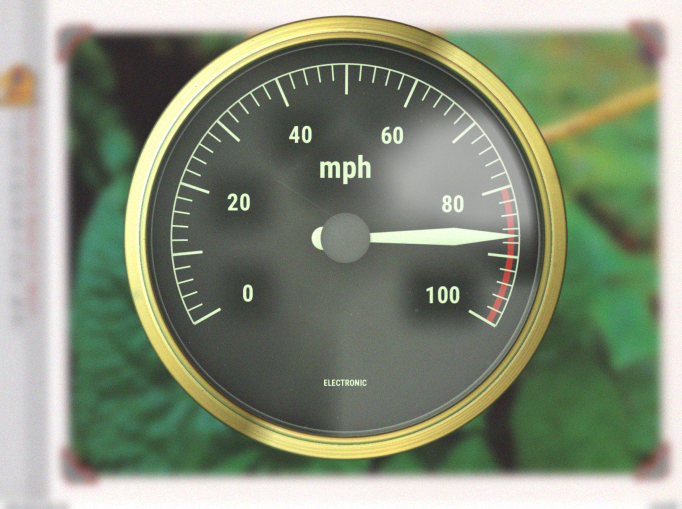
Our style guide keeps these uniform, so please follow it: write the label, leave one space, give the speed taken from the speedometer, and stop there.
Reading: 87 mph
